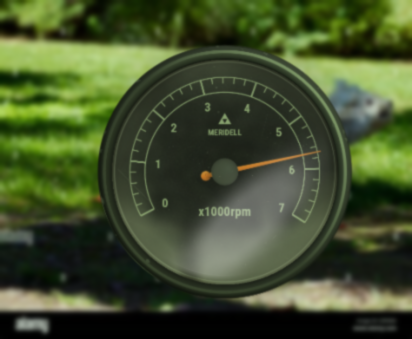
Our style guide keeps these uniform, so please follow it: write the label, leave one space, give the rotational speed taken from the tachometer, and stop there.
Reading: 5700 rpm
